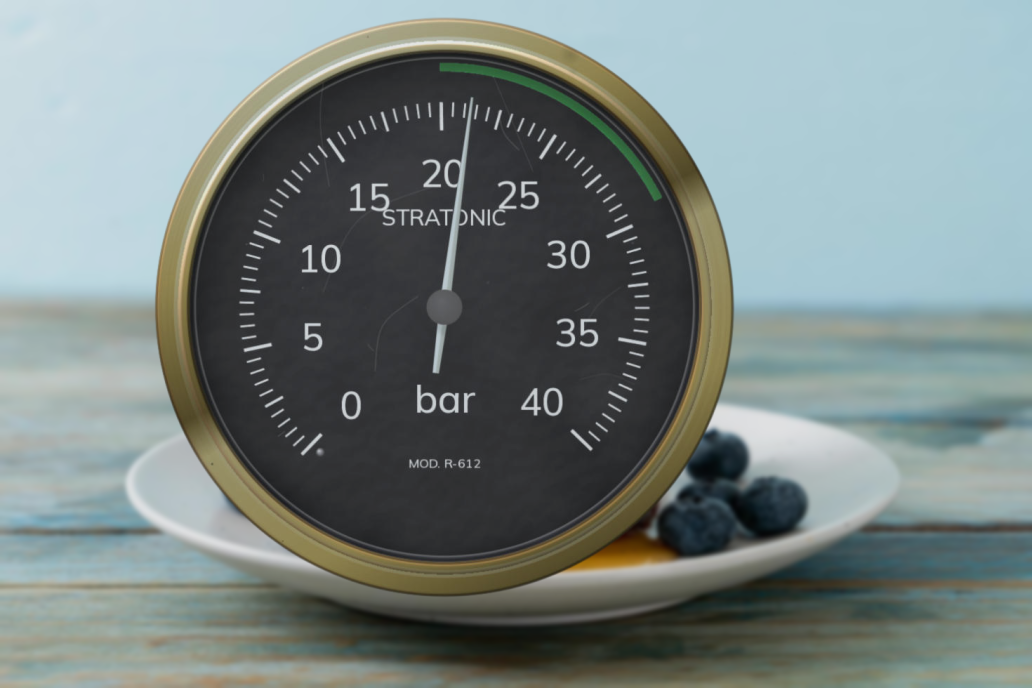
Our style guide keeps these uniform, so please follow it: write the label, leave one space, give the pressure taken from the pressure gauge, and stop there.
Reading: 21.25 bar
